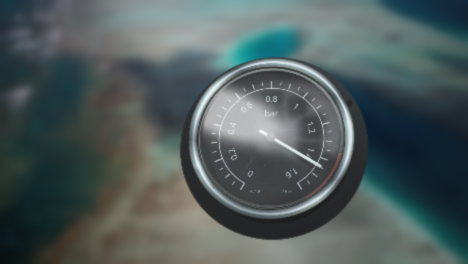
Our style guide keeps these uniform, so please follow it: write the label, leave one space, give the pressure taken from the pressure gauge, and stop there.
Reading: 1.45 bar
